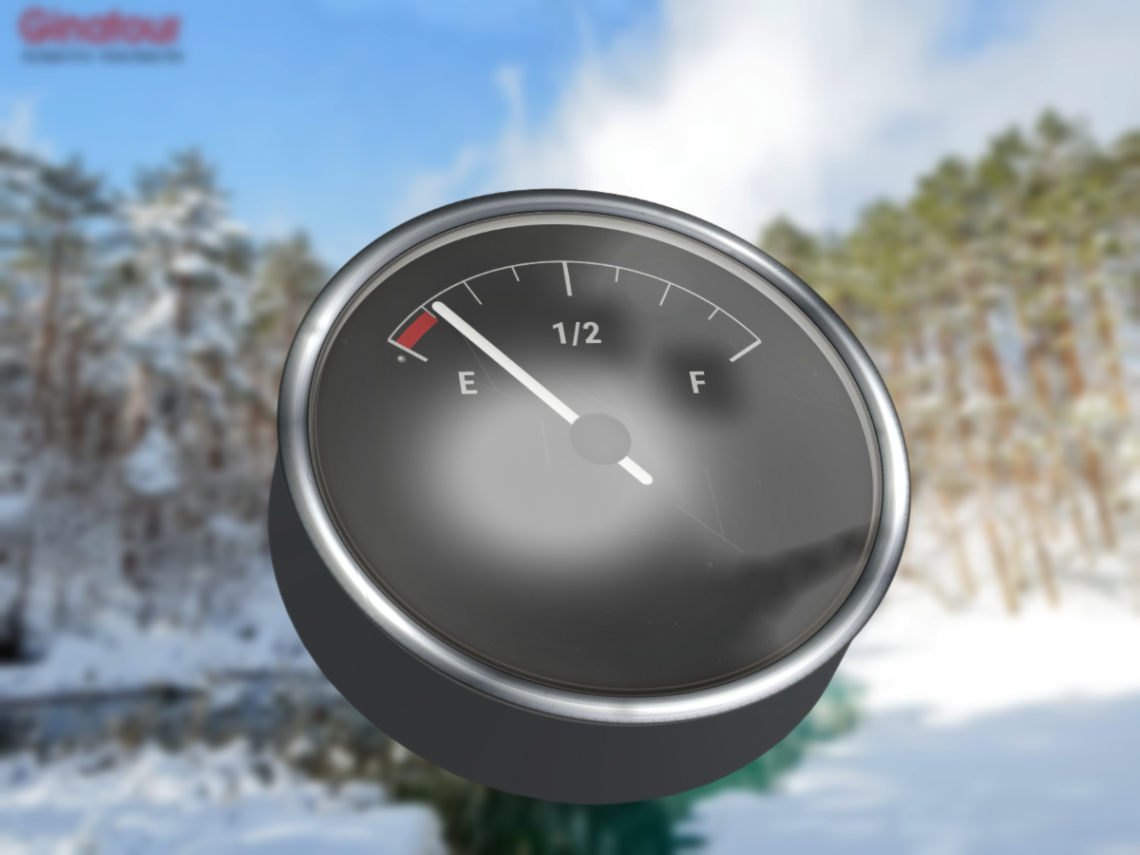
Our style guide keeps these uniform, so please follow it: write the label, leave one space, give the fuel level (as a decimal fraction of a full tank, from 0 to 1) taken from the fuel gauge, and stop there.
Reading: 0.125
